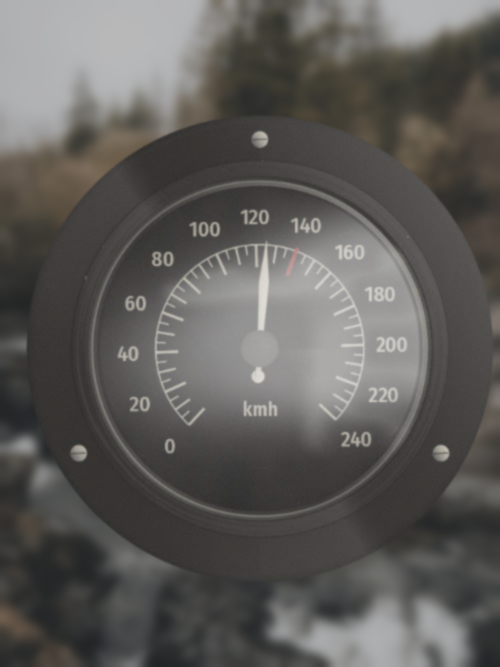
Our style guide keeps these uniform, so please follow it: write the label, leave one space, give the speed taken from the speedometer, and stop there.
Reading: 125 km/h
